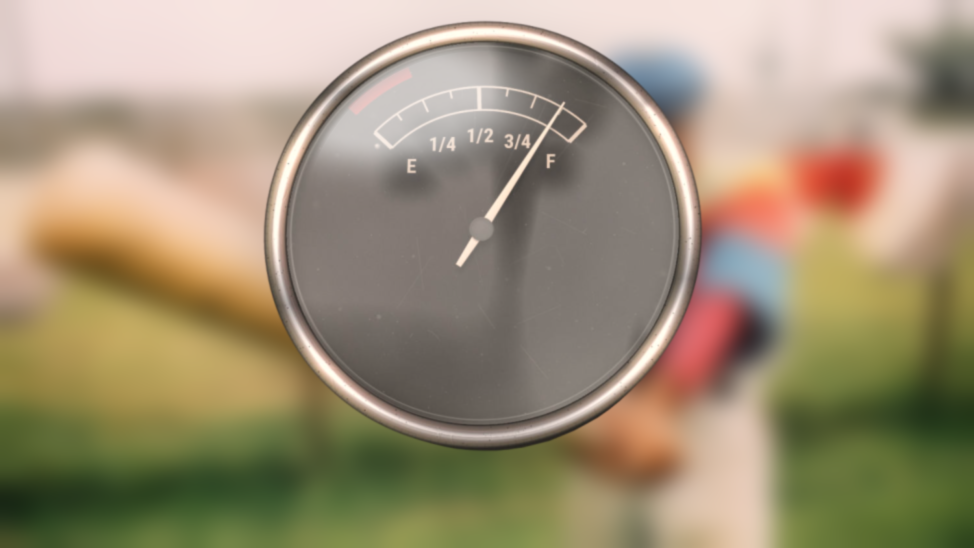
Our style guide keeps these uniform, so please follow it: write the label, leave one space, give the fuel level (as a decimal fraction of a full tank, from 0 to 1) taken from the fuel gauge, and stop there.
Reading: 0.875
